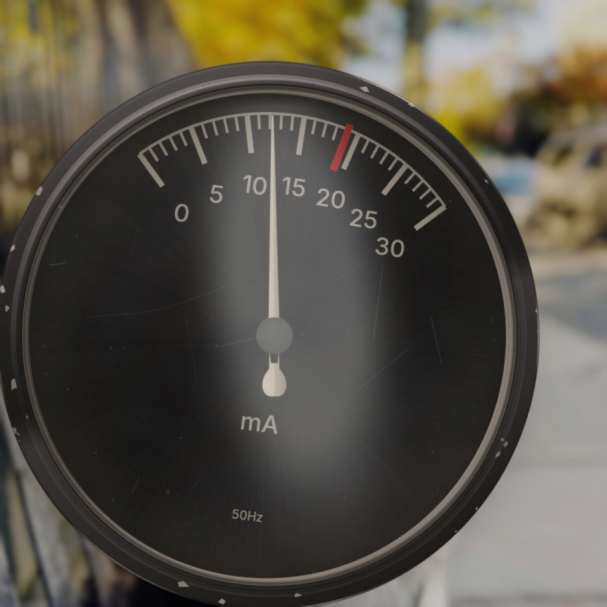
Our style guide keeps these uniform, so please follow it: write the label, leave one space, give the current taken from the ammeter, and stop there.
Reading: 12 mA
